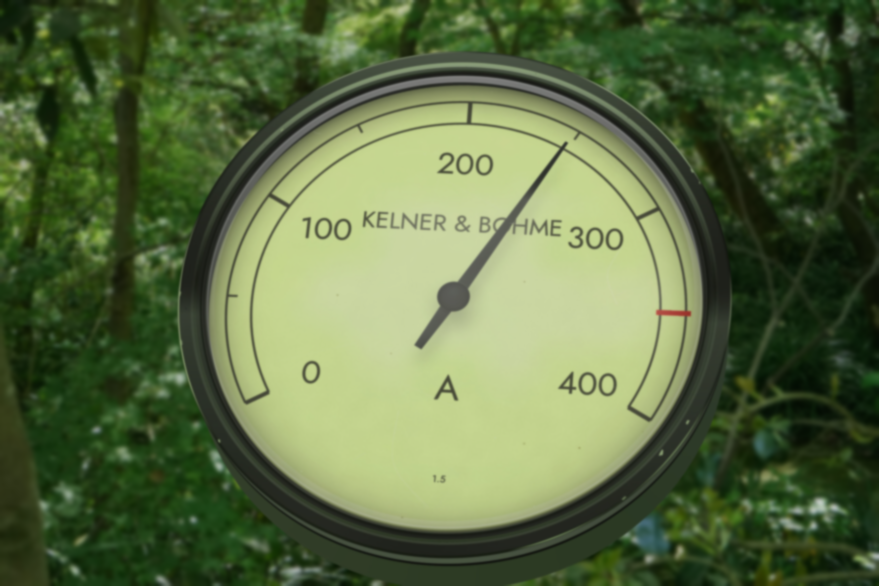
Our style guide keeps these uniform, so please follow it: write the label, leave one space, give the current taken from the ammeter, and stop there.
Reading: 250 A
